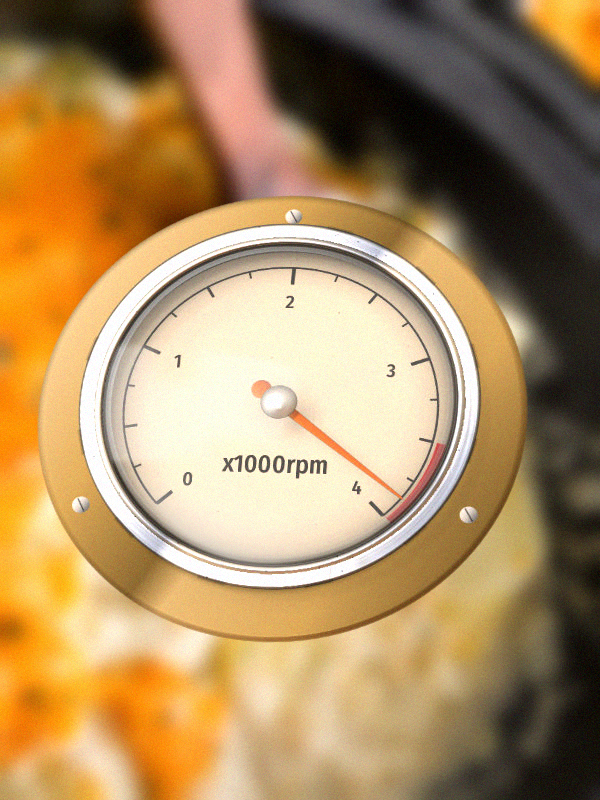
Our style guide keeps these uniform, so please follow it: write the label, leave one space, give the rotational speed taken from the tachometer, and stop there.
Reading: 3875 rpm
